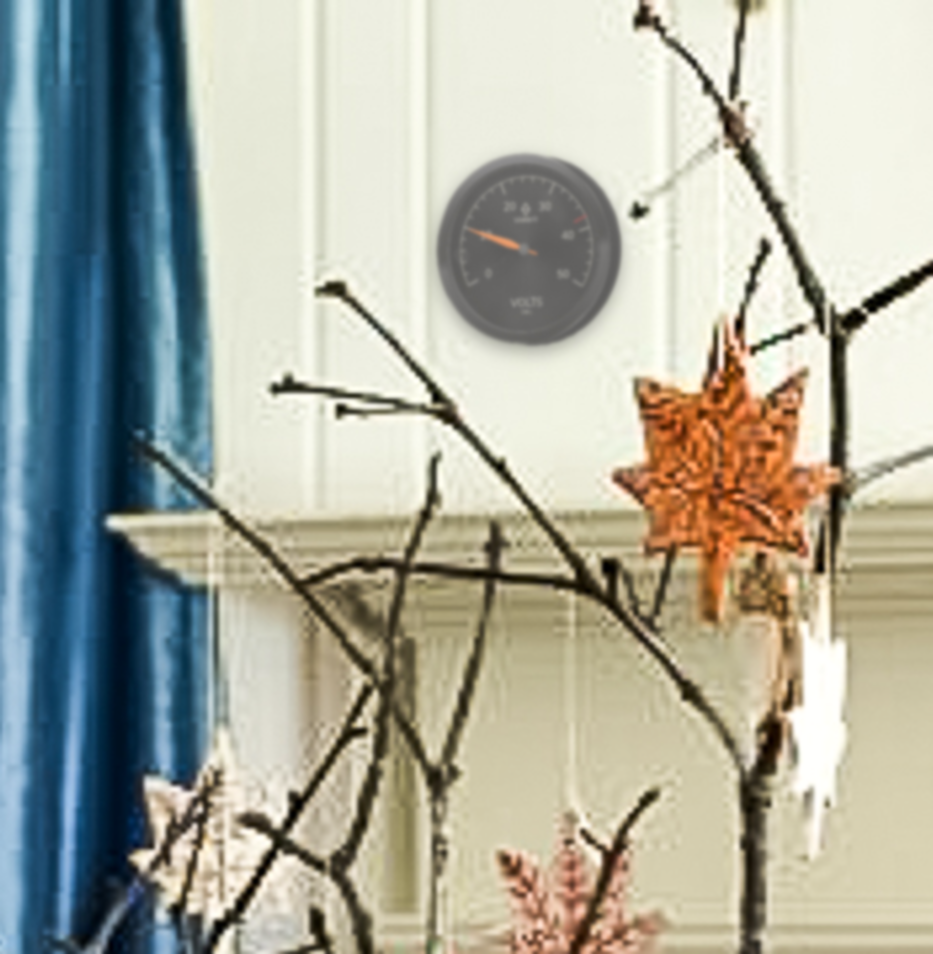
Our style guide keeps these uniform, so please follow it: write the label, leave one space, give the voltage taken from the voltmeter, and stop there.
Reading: 10 V
